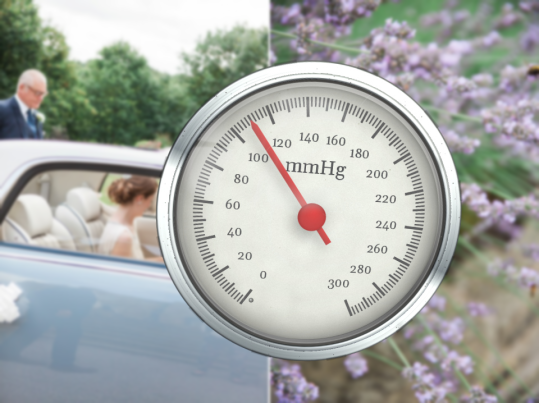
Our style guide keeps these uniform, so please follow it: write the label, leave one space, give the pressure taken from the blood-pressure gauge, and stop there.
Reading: 110 mmHg
